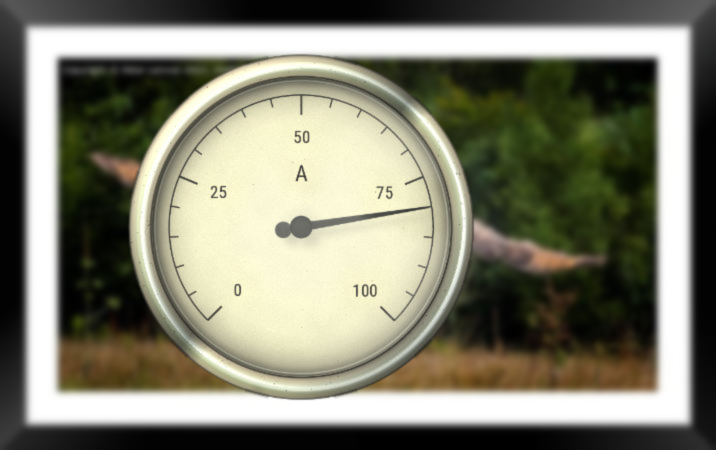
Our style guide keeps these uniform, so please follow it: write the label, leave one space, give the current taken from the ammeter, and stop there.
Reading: 80 A
